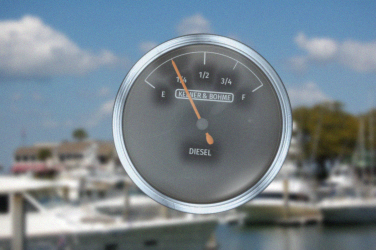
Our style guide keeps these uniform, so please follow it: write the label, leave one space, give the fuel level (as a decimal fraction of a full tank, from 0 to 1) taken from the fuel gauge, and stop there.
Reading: 0.25
